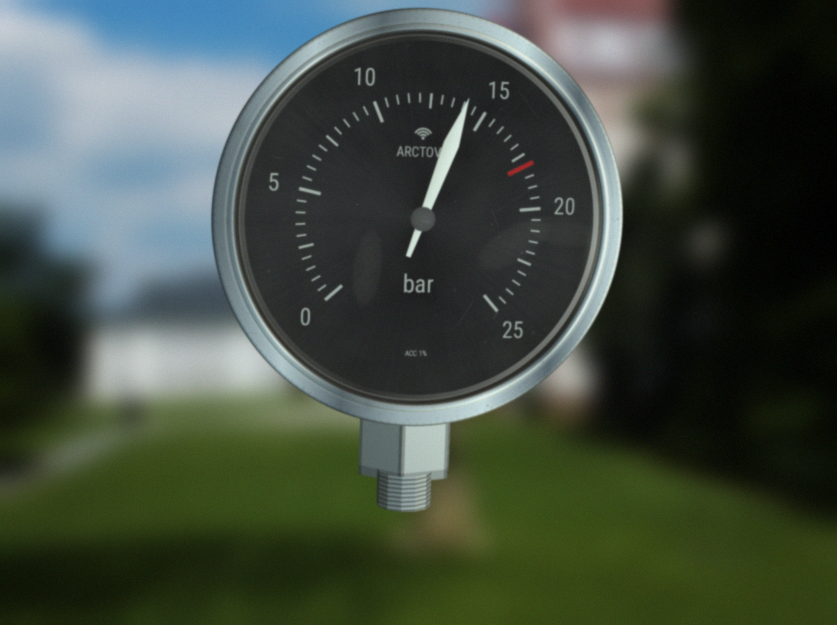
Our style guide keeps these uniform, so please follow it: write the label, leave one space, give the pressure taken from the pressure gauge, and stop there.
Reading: 14 bar
